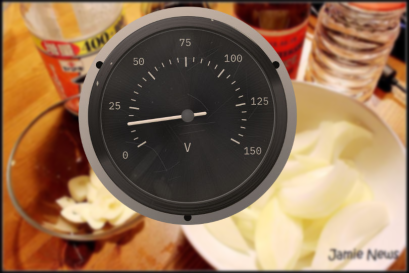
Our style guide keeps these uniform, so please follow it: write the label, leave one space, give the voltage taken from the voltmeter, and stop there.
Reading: 15 V
